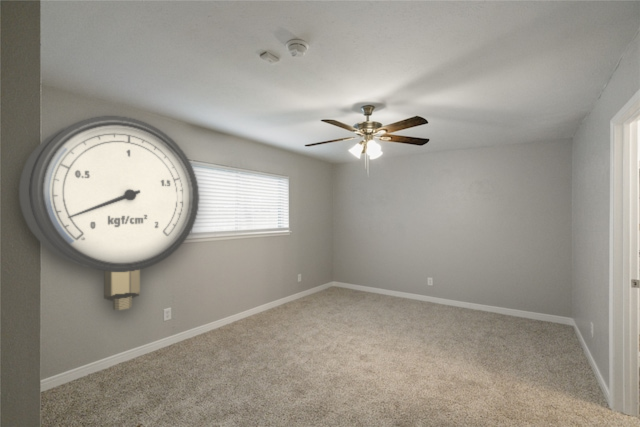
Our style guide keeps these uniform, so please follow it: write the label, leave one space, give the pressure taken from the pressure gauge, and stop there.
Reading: 0.15 kg/cm²
